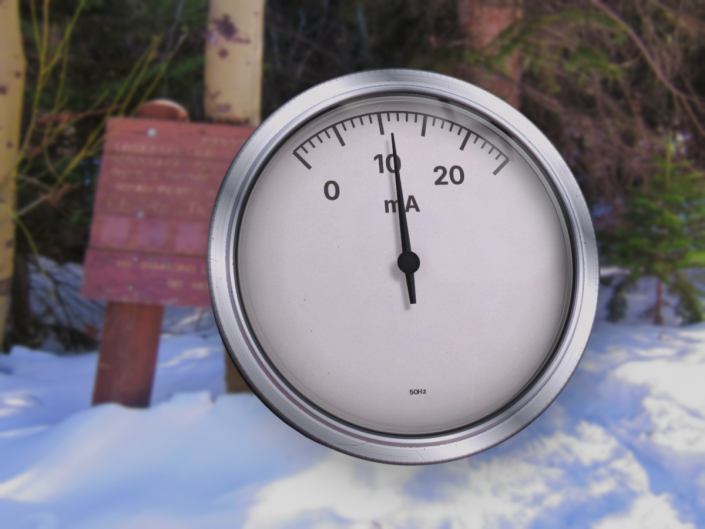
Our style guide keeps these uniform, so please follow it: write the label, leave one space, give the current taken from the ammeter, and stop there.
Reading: 11 mA
